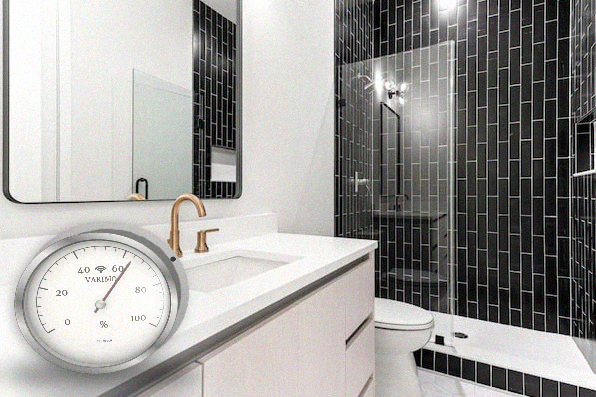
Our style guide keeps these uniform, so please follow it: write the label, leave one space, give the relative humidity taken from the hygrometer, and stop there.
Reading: 64 %
